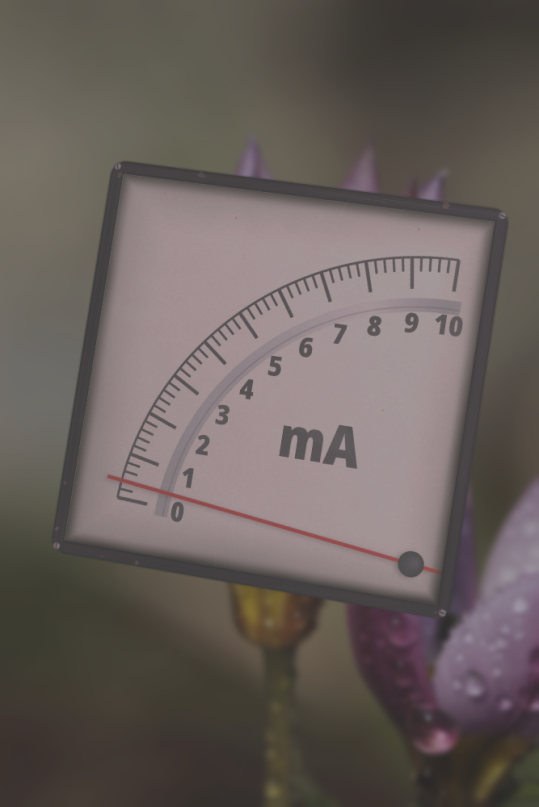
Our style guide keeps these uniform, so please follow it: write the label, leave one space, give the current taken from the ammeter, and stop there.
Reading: 0.4 mA
